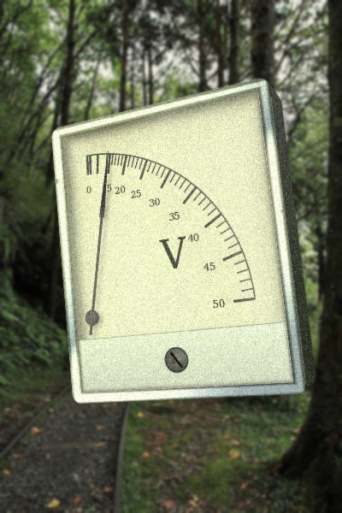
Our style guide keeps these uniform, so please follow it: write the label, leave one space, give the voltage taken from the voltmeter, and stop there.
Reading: 15 V
